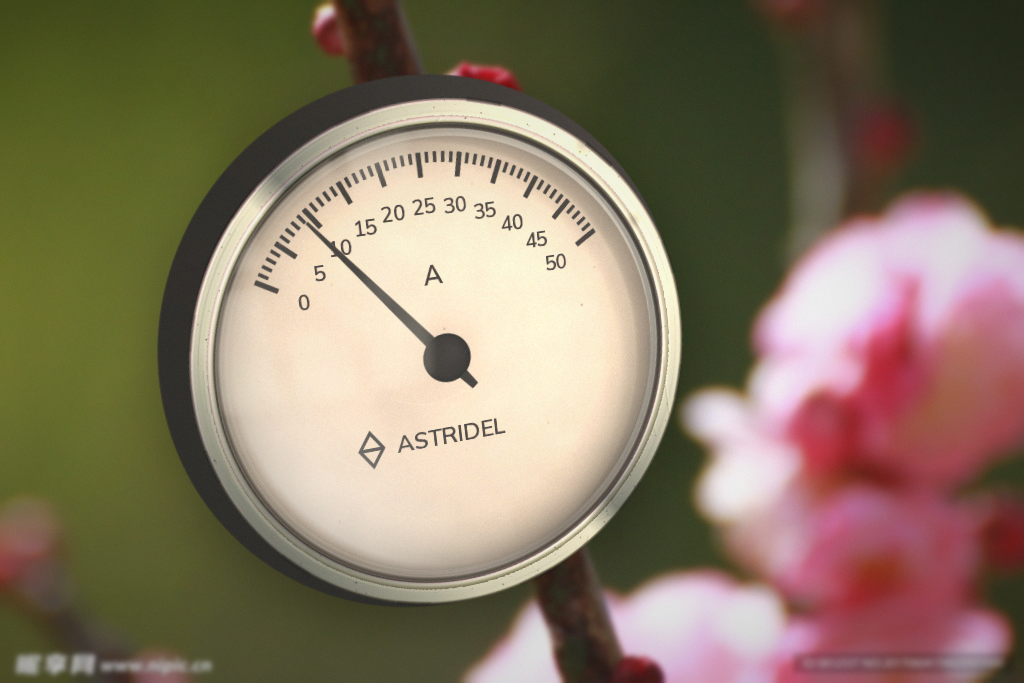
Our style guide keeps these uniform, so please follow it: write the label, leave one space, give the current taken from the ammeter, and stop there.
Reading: 9 A
